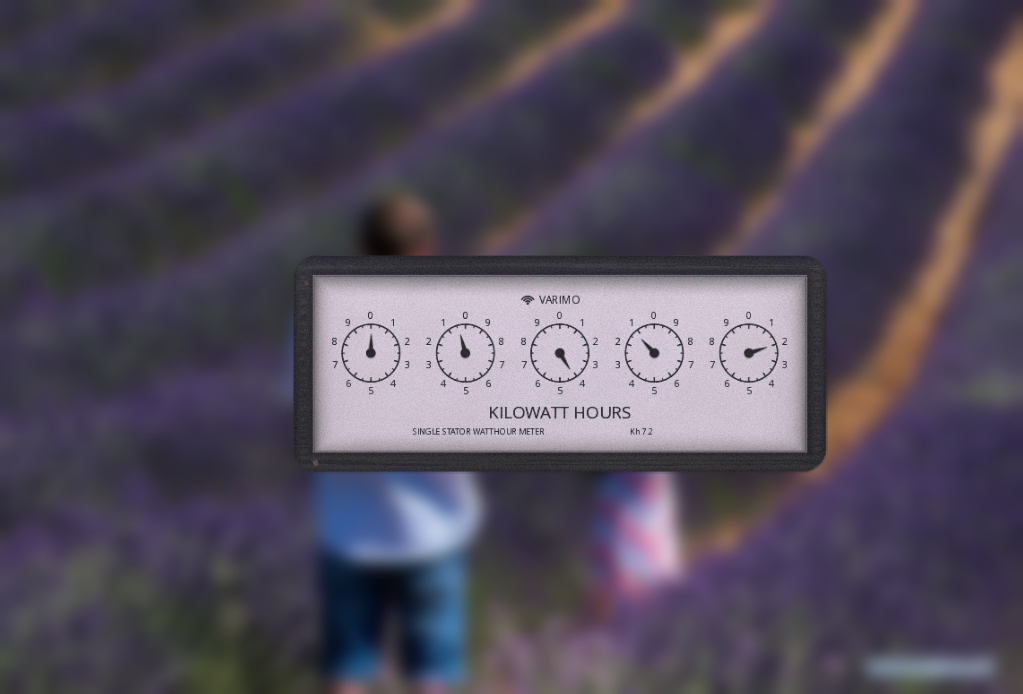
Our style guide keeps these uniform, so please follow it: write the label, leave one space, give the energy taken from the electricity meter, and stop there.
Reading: 412 kWh
